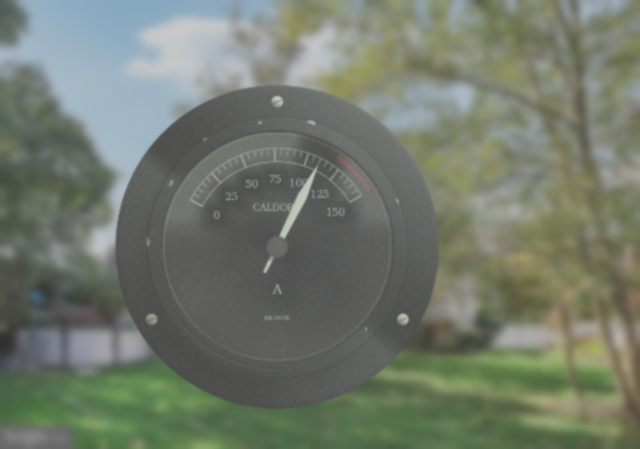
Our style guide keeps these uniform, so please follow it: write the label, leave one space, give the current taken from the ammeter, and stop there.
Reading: 110 A
